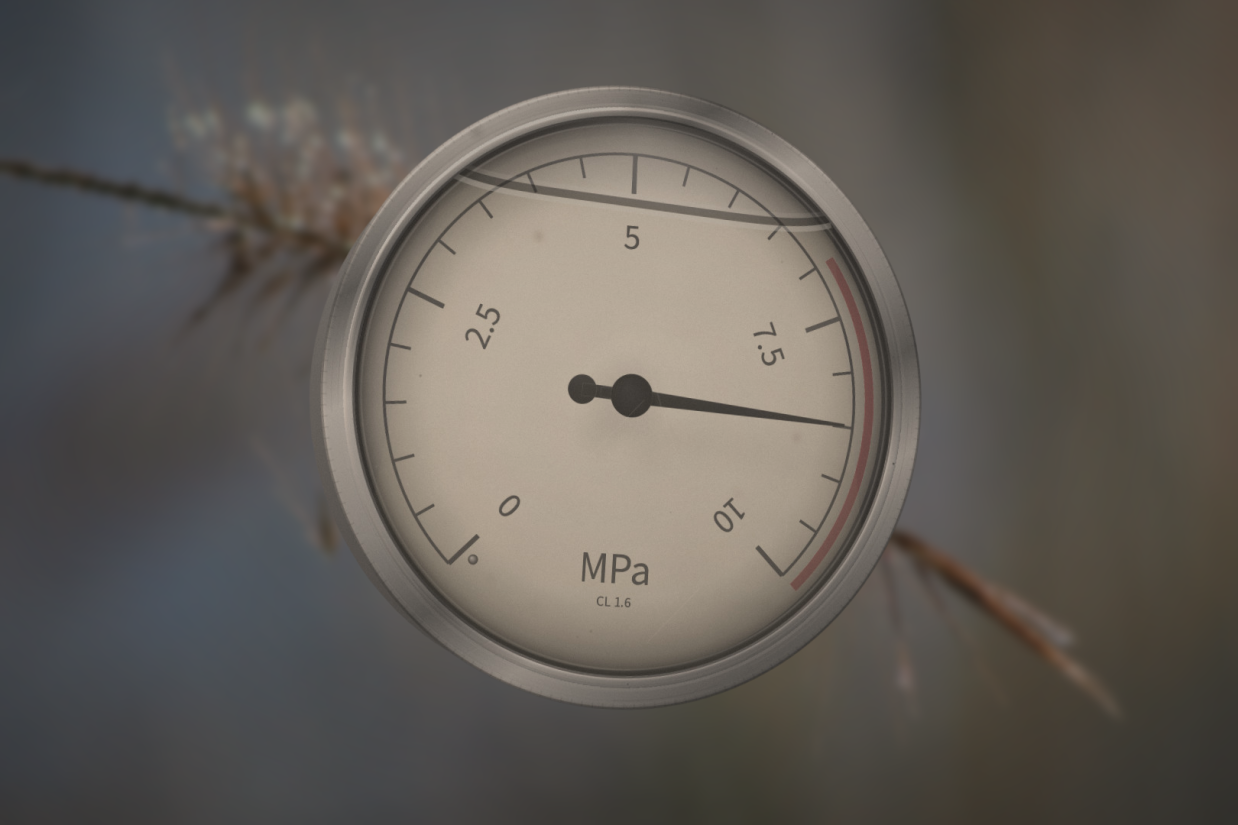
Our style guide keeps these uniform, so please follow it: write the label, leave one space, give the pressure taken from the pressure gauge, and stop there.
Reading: 8.5 MPa
